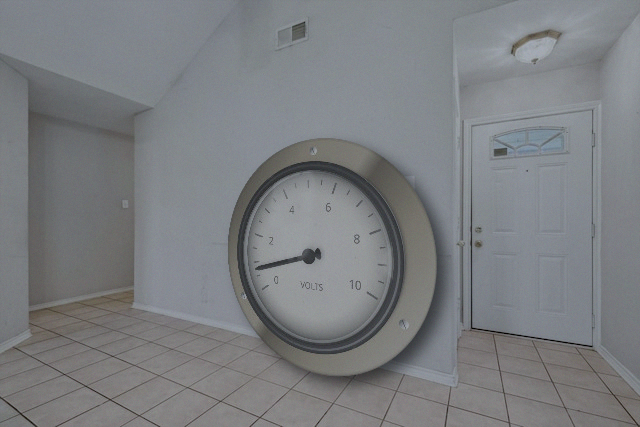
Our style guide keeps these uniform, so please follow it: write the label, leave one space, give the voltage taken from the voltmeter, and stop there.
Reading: 0.75 V
